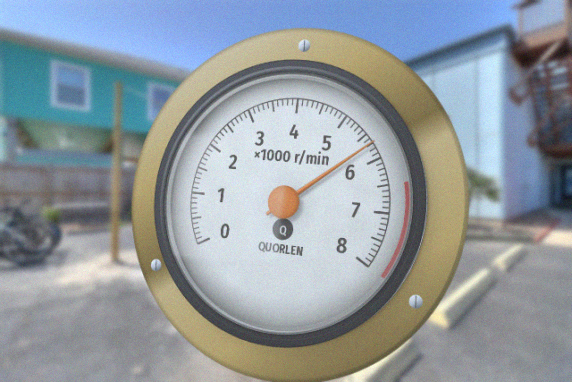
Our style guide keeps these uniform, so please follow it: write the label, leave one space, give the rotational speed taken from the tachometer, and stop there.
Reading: 5700 rpm
